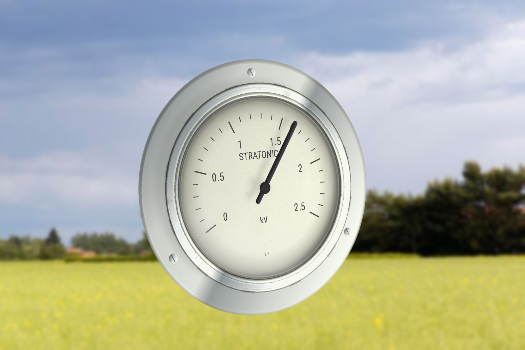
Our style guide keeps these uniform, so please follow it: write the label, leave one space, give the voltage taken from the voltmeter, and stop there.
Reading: 1.6 kV
